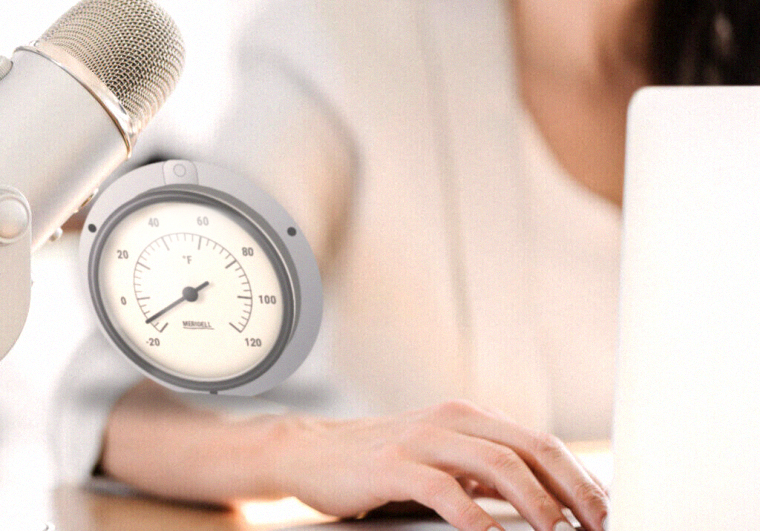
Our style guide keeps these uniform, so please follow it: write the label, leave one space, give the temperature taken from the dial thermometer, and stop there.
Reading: -12 °F
